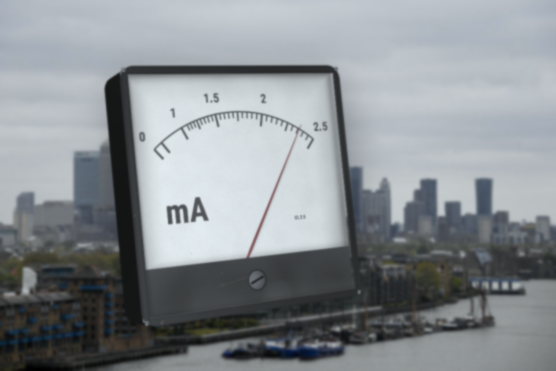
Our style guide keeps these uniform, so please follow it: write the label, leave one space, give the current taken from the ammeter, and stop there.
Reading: 2.35 mA
